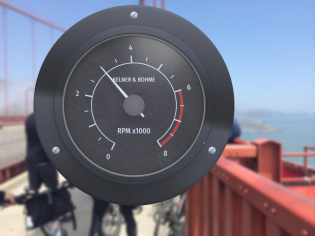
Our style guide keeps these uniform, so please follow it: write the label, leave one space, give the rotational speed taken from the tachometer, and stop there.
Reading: 3000 rpm
